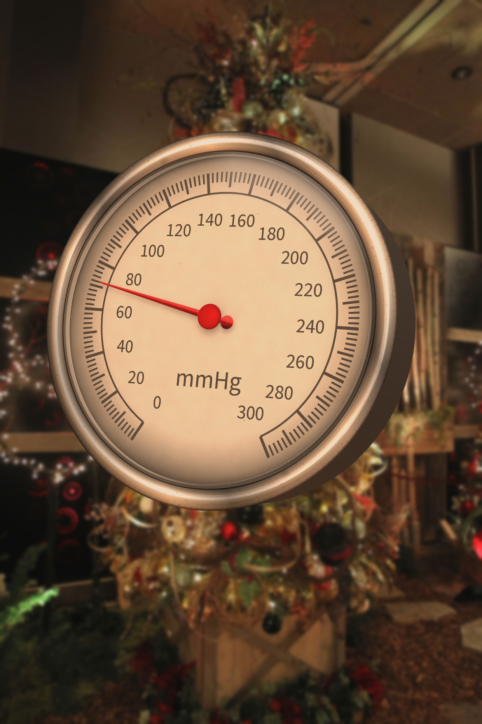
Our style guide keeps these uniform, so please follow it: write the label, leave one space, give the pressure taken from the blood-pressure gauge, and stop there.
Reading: 72 mmHg
